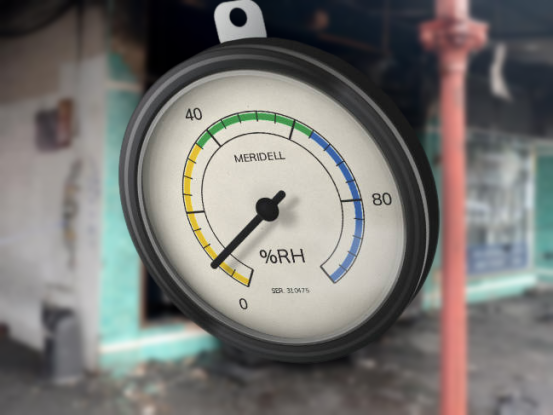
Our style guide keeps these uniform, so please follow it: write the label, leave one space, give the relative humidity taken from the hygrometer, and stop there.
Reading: 8 %
